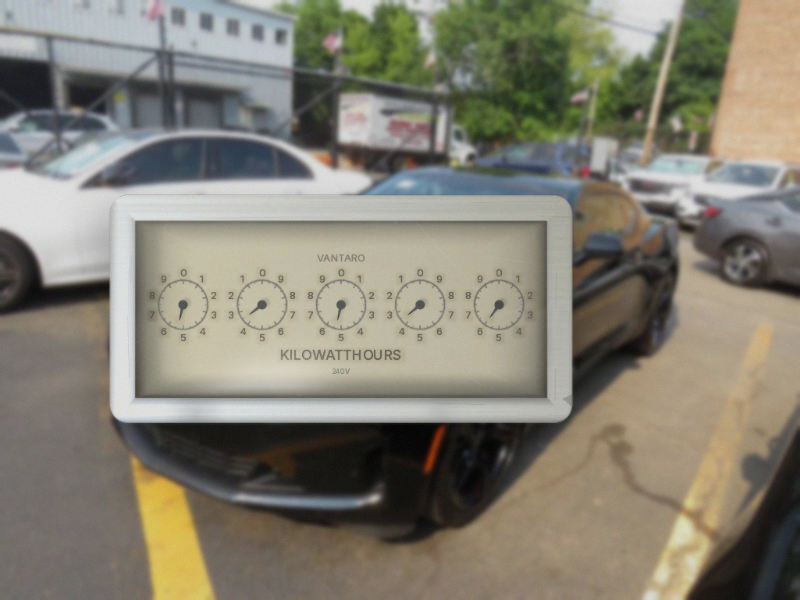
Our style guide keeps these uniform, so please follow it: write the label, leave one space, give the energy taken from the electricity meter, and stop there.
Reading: 53536 kWh
